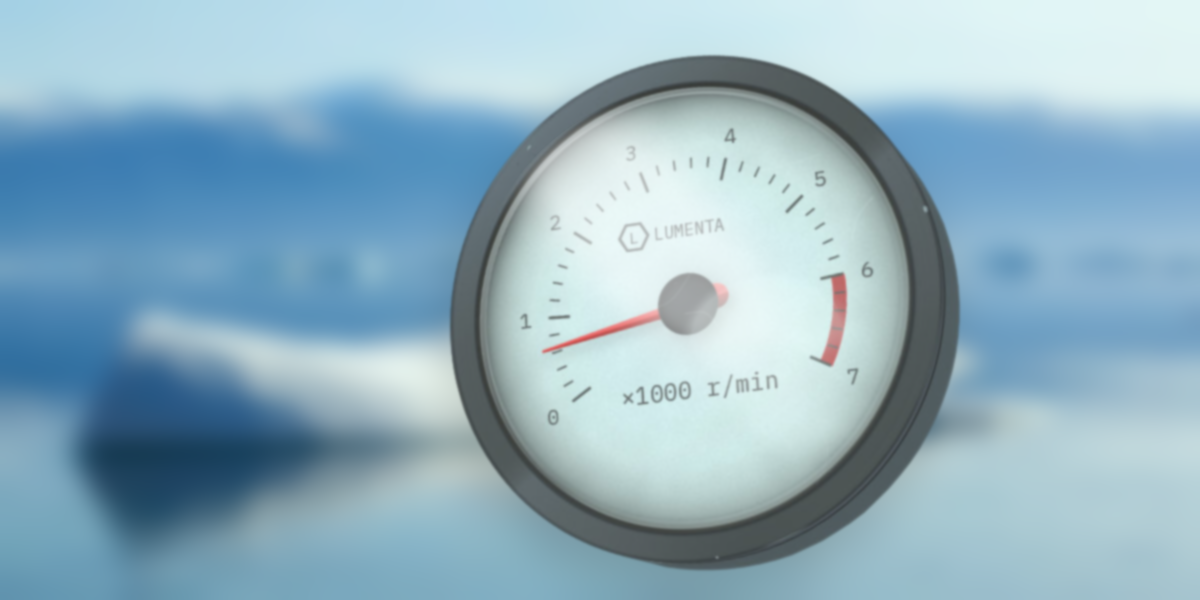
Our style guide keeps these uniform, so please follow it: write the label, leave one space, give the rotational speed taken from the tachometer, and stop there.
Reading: 600 rpm
